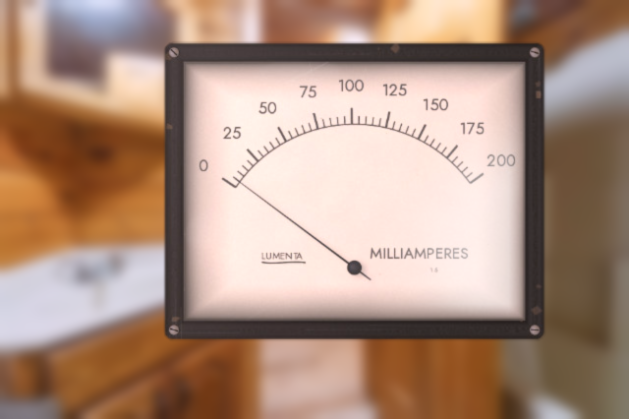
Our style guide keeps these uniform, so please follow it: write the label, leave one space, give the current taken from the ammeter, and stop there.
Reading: 5 mA
